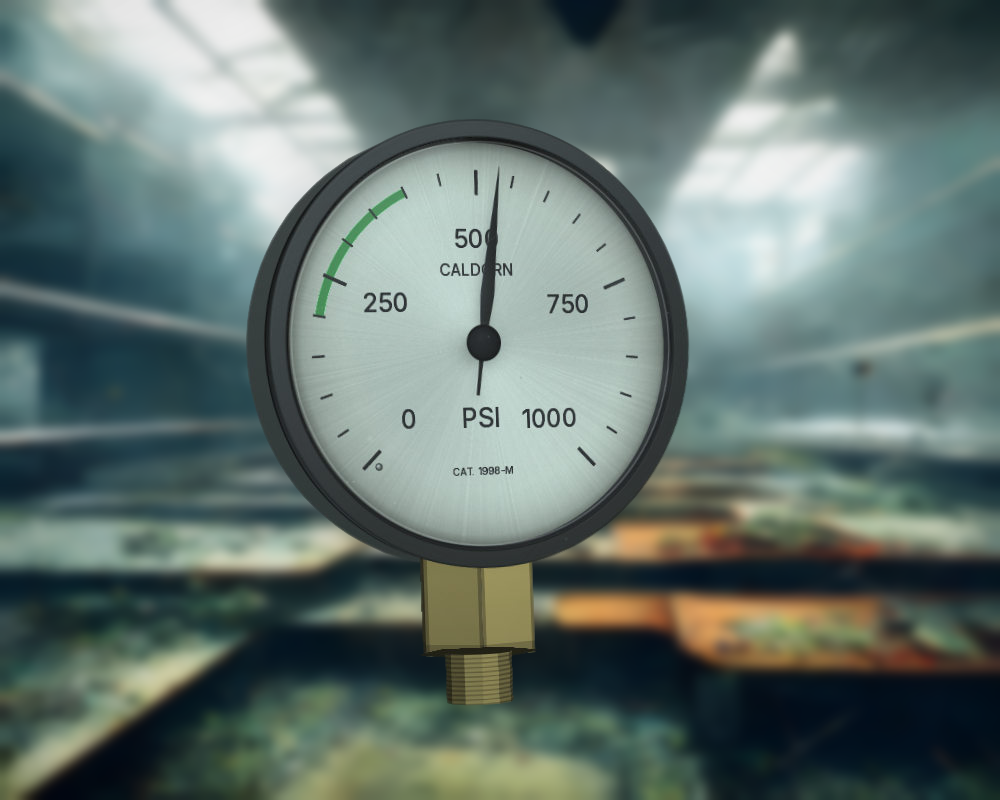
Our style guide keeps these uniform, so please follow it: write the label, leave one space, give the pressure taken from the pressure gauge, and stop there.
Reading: 525 psi
